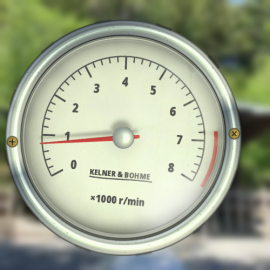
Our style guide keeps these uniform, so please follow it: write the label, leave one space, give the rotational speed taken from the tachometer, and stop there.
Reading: 800 rpm
